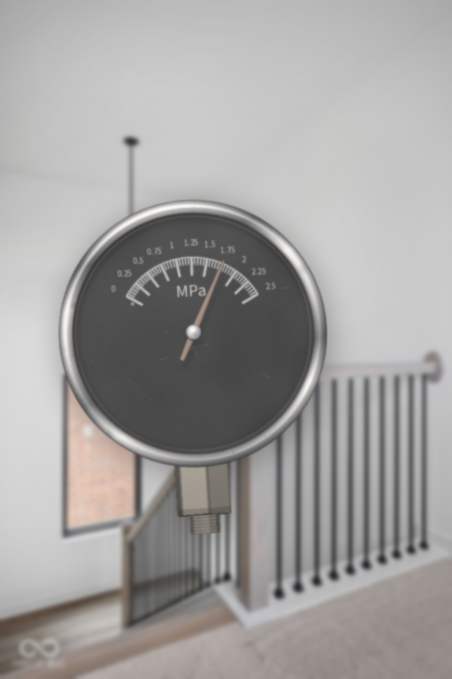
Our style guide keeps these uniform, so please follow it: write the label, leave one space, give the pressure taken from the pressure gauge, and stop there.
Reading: 1.75 MPa
